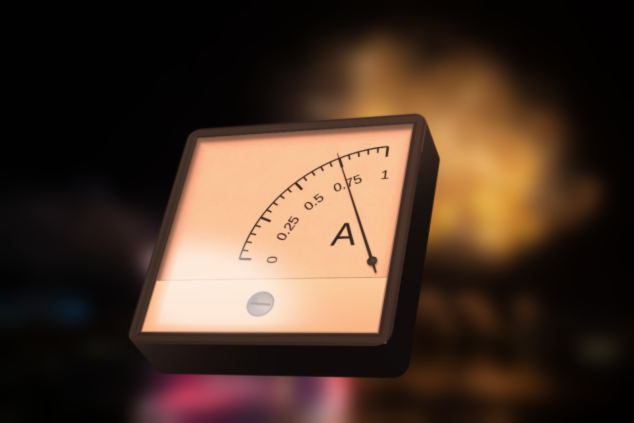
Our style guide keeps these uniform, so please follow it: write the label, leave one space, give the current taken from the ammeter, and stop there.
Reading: 0.75 A
